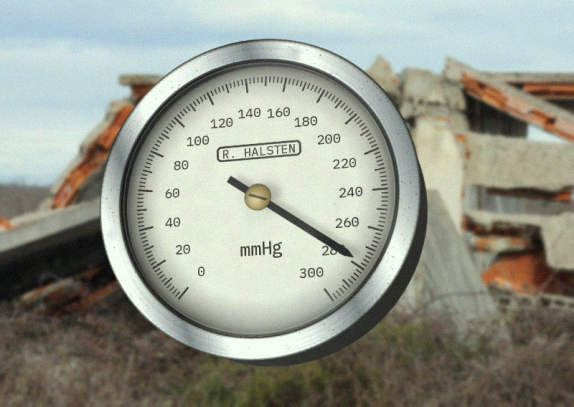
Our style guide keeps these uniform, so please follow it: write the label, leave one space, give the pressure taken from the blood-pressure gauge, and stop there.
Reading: 278 mmHg
